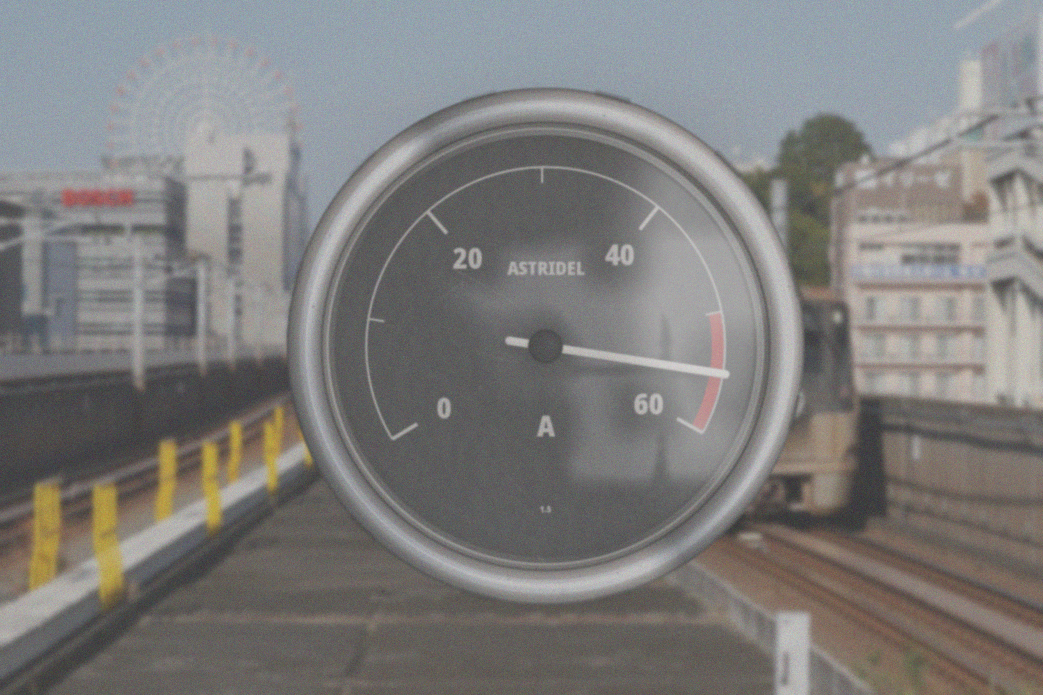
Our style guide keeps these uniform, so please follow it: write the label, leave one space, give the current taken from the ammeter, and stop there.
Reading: 55 A
